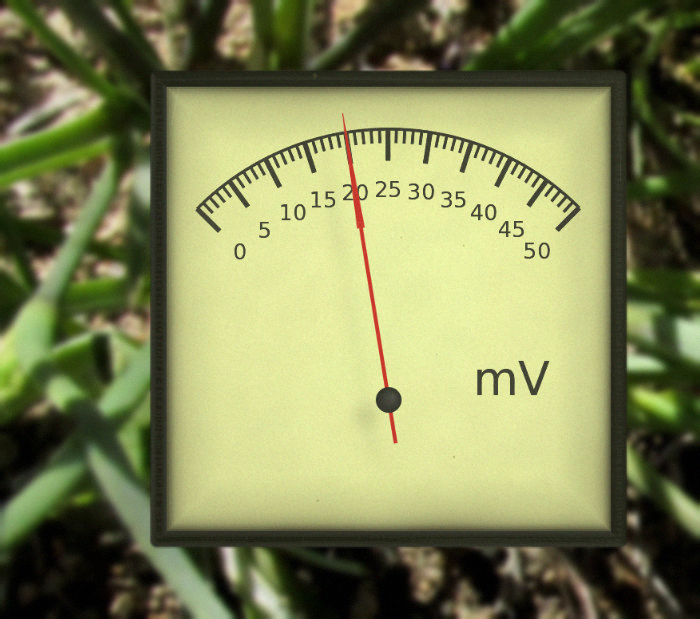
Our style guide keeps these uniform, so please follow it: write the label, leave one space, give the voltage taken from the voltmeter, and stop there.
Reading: 20 mV
